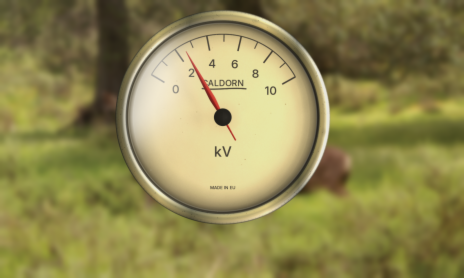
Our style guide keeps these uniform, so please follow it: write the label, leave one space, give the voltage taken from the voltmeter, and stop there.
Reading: 2.5 kV
